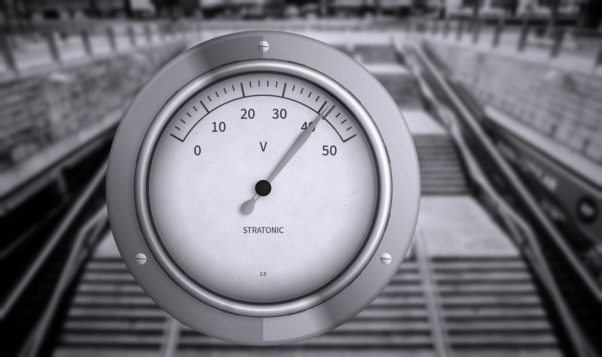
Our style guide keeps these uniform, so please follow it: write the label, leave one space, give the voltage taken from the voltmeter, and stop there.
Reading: 41 V
